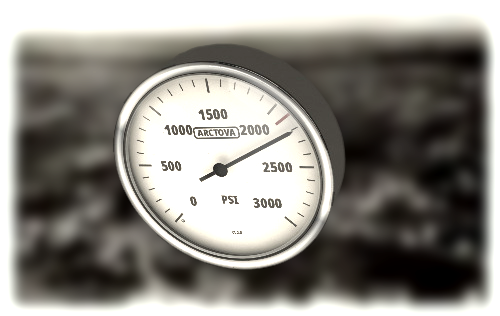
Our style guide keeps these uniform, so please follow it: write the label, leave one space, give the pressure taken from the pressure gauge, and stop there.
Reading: 2200 psi
